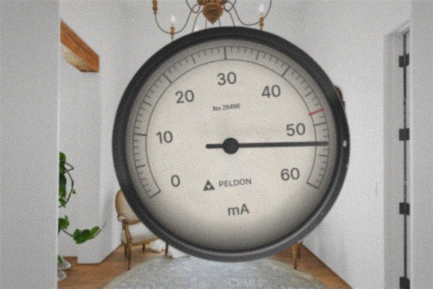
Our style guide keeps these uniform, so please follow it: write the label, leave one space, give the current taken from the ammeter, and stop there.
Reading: 53 mA
